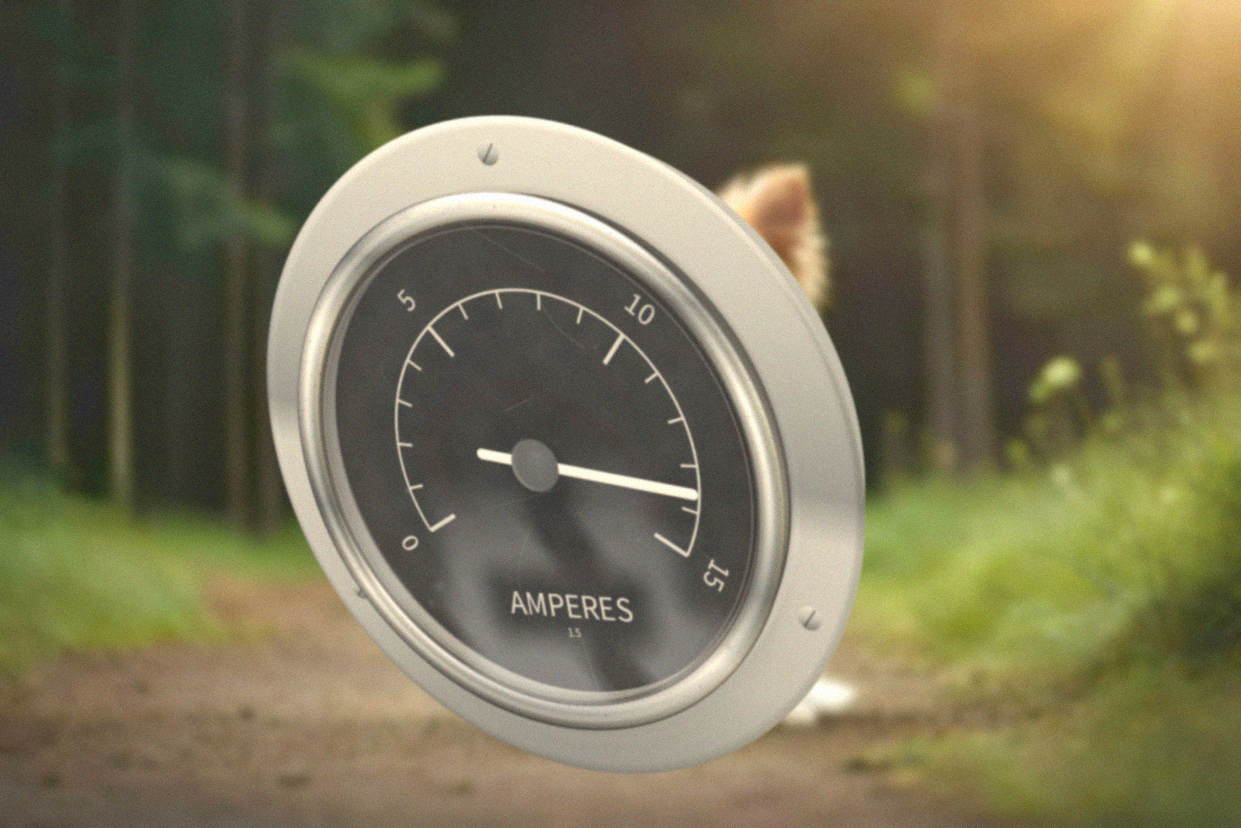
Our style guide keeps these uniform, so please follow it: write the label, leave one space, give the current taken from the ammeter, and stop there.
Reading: 13.5 A
